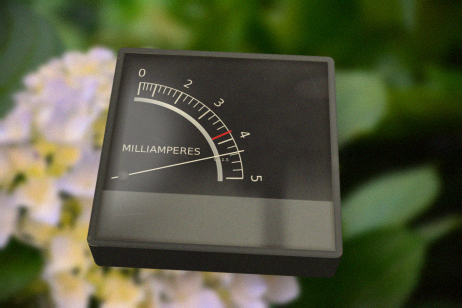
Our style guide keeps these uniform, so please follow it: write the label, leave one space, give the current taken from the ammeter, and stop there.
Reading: 4.4 mA
